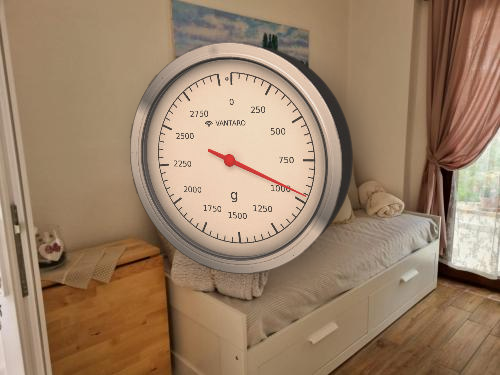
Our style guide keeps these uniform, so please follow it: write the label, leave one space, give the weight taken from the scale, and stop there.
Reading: 950 g
